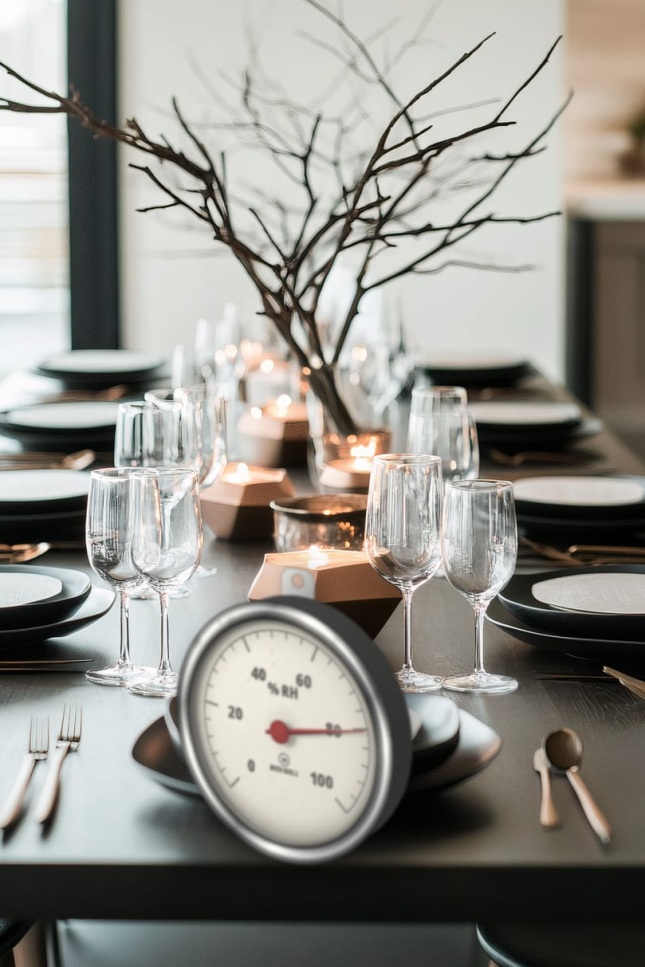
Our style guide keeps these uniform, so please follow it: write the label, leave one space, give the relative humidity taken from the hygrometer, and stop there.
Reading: 80 %
